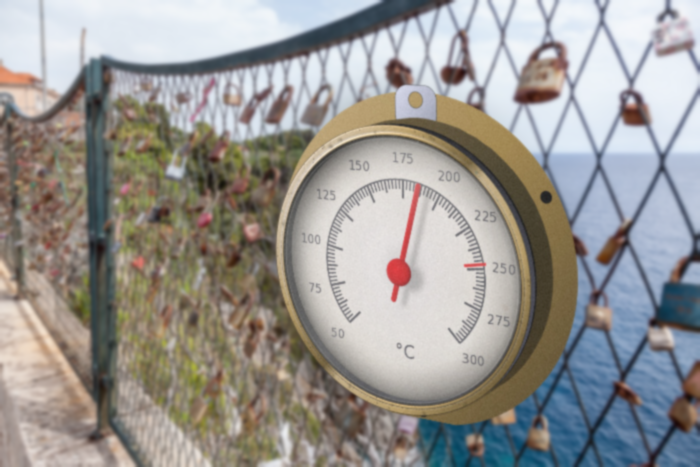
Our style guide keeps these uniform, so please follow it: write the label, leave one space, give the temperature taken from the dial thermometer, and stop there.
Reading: 187.5 °C
